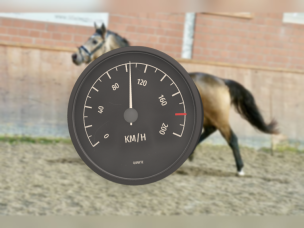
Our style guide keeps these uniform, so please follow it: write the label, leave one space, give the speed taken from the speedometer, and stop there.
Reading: 105 km/h
